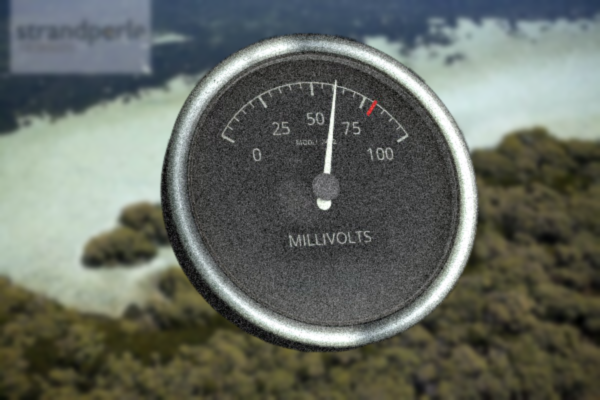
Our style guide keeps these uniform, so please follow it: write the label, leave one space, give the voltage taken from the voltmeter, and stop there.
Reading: 60 mV
